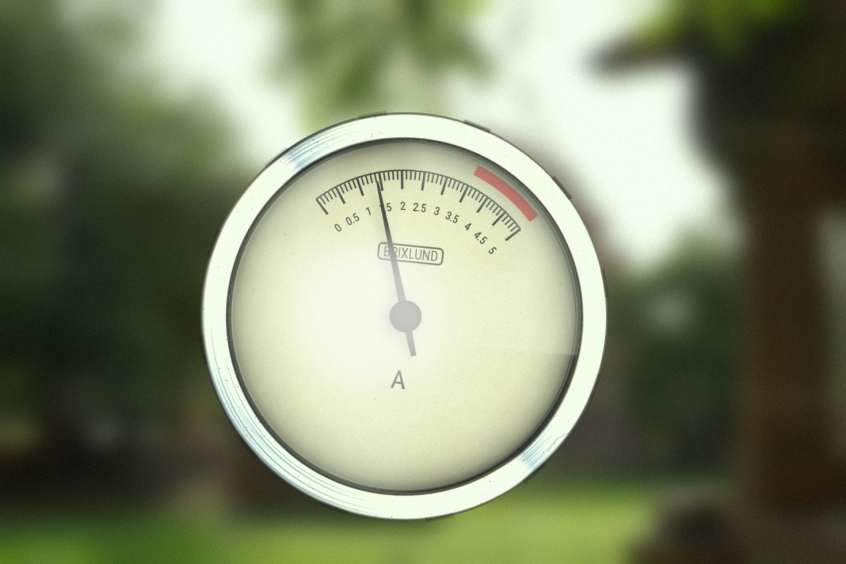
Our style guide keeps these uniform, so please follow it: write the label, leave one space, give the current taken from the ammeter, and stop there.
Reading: 1.4 A
